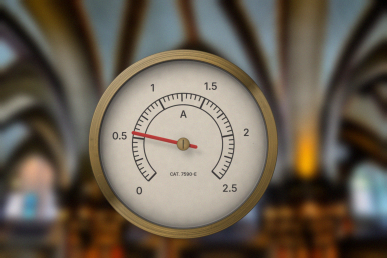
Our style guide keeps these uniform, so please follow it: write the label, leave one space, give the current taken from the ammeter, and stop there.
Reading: 0.55 A
